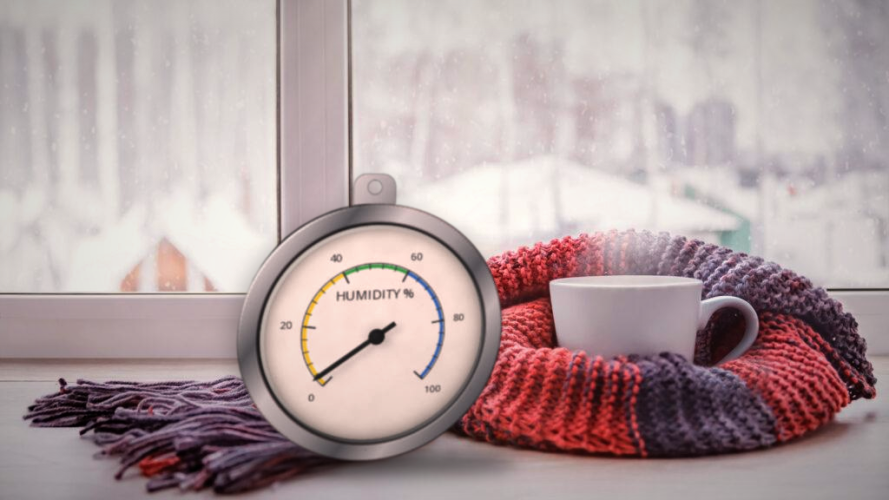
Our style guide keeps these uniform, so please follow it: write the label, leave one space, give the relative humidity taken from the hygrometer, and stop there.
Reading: 4 %
